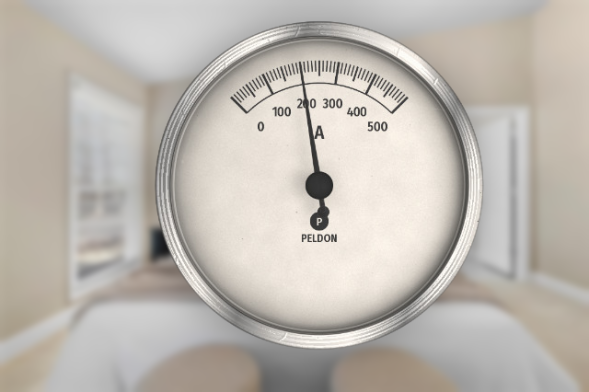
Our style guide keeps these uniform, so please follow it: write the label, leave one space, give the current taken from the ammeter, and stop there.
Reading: 200 A
